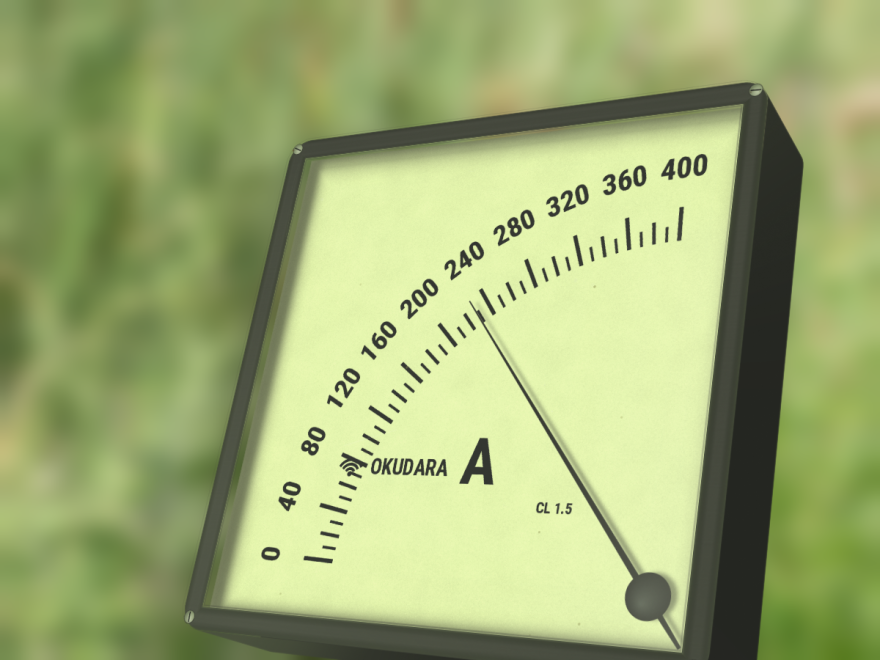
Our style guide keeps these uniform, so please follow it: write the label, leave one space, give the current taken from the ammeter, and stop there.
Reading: 230 A
